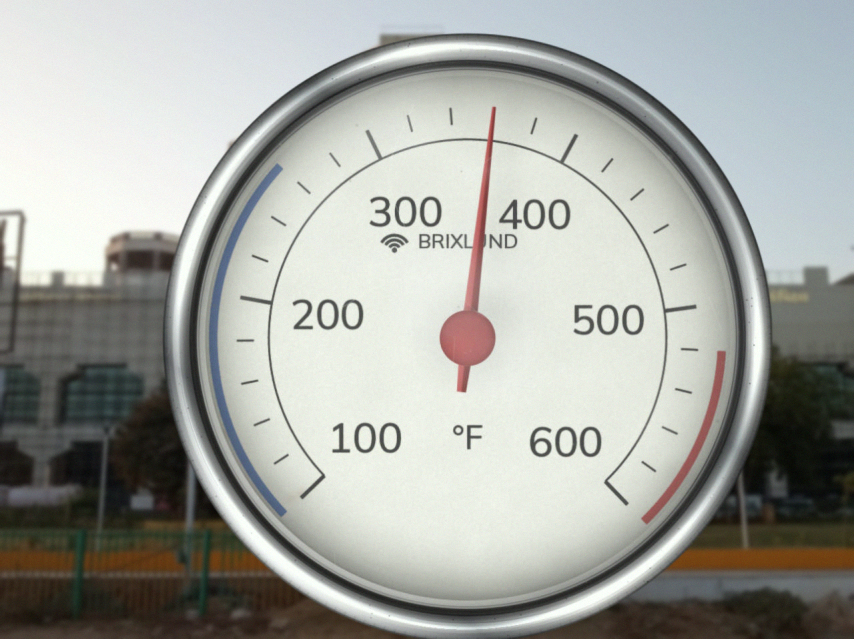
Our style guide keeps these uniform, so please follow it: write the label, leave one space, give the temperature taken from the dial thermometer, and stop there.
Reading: 360 °F
